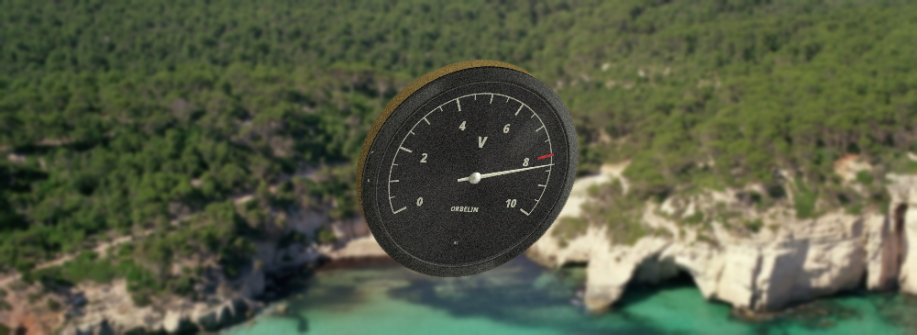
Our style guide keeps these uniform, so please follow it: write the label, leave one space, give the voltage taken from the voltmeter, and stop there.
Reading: 8.25 V
